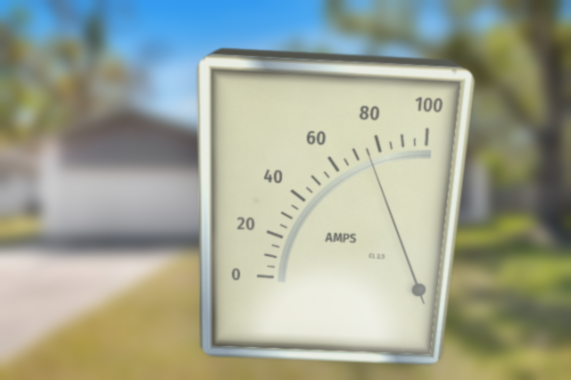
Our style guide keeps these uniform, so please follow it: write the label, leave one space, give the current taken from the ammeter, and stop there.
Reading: 75 A
